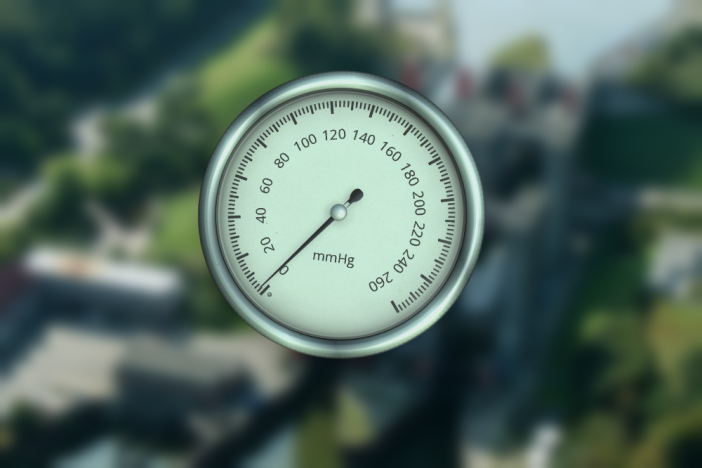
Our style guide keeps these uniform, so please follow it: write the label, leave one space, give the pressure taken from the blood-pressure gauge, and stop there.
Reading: 2 mmHg
